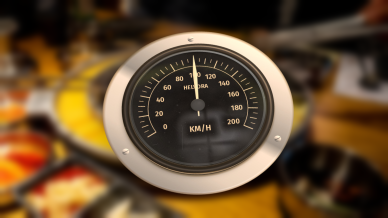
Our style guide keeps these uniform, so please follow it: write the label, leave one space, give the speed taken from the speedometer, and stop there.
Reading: 100 km/h
